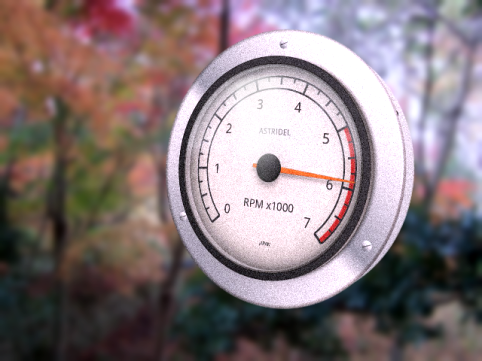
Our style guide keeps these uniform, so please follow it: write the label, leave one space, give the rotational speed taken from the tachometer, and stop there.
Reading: 5875 rpm
